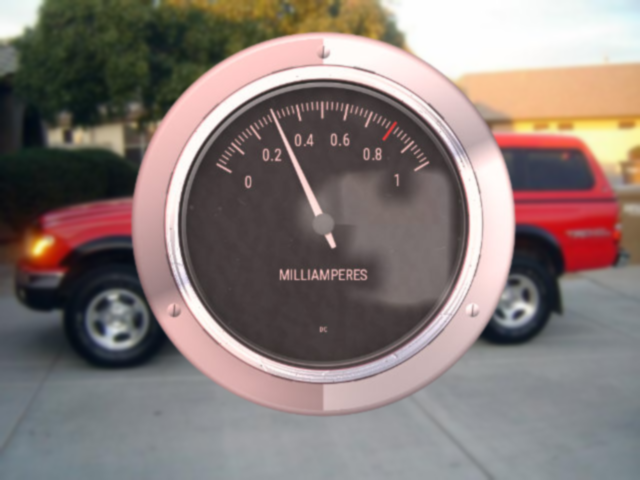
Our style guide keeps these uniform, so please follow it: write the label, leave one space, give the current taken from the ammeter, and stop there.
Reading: 0.3 mA
